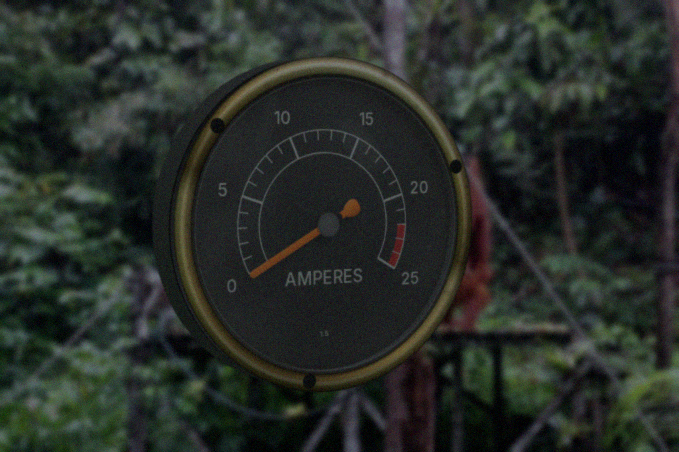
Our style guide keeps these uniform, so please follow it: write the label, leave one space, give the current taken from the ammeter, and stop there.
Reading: 0 A
